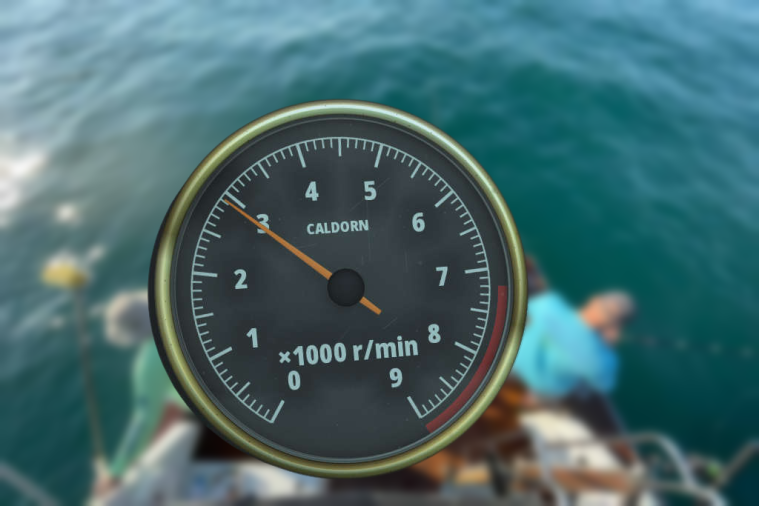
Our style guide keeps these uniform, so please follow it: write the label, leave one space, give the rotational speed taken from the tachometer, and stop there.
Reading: 2900 rpm
